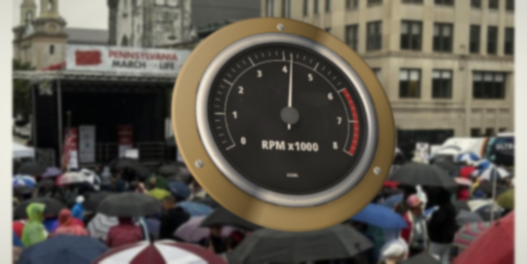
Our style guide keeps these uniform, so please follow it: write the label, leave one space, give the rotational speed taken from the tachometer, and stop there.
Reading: 4200 rpm
